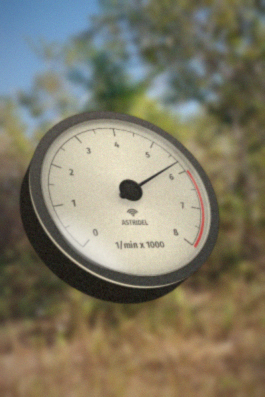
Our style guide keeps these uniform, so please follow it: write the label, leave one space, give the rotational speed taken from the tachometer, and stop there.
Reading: 5750 rpm
